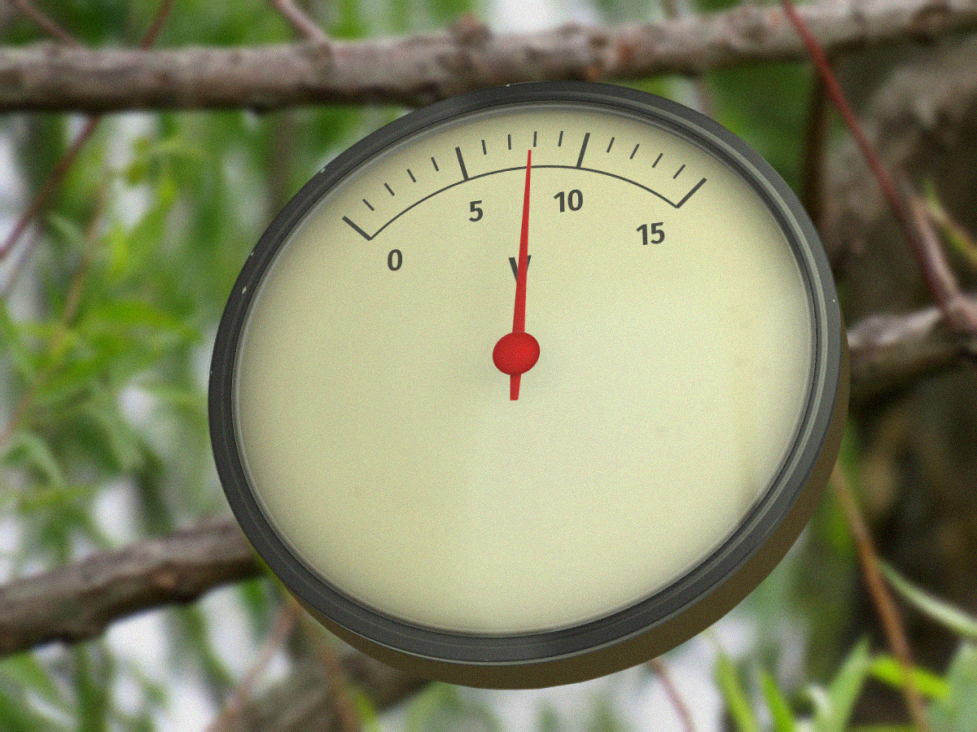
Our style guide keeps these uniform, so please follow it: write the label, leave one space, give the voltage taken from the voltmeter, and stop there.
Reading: 8 V
